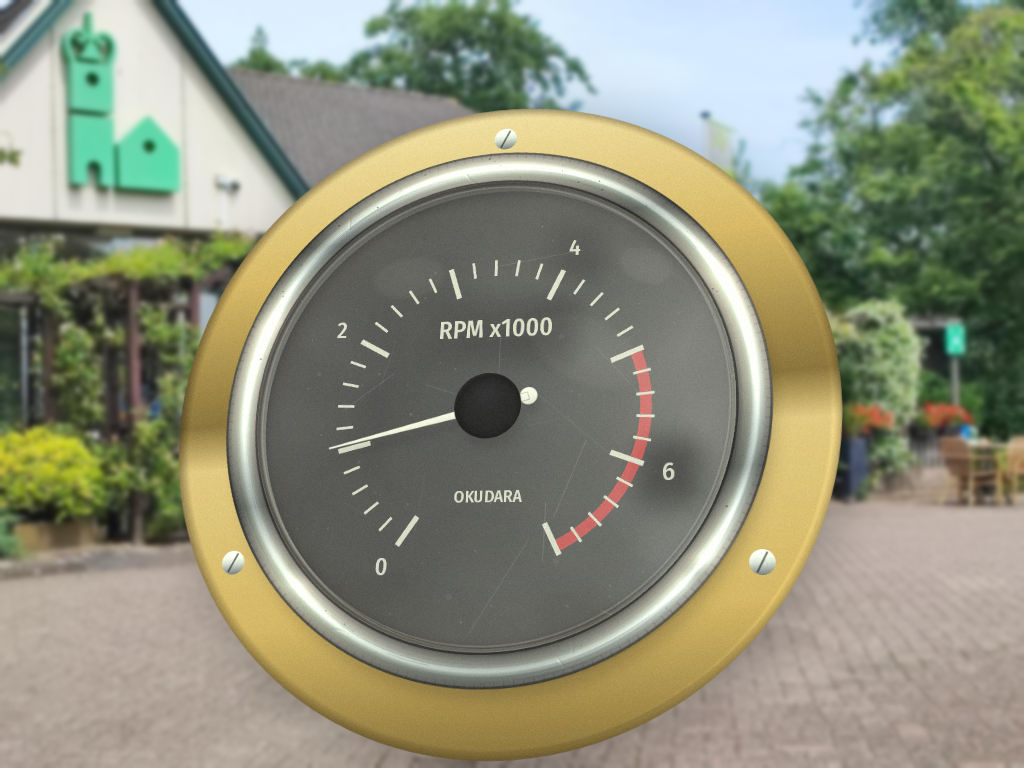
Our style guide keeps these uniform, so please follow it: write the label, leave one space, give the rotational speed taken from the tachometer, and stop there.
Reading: 1000 rpm
